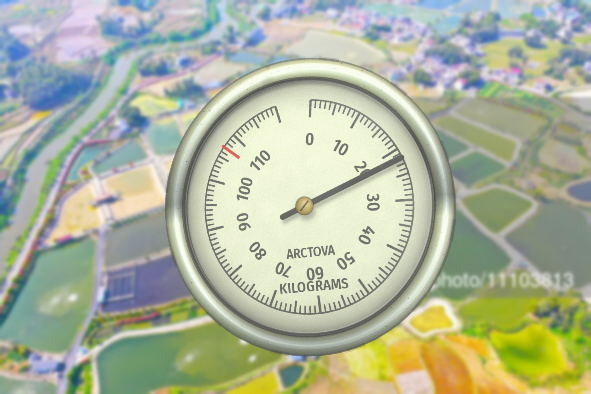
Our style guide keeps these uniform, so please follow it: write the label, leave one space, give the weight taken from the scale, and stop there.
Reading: 22 kg
